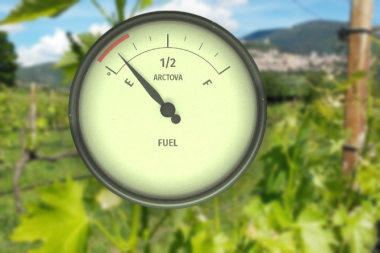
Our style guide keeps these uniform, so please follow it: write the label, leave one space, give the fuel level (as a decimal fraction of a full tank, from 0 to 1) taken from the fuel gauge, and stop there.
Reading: 0.125
